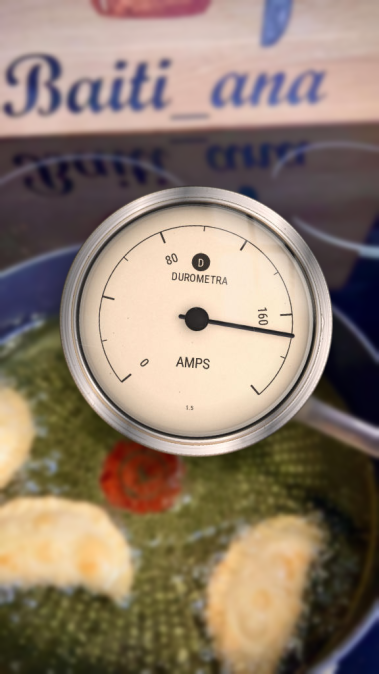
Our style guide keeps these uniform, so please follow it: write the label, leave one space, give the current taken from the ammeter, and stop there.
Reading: 170 A
